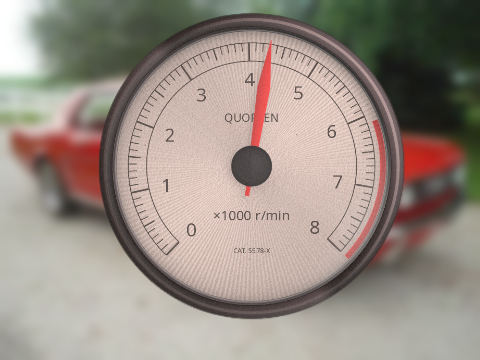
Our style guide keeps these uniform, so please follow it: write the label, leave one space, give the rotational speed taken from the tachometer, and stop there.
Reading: 4300 rpm
